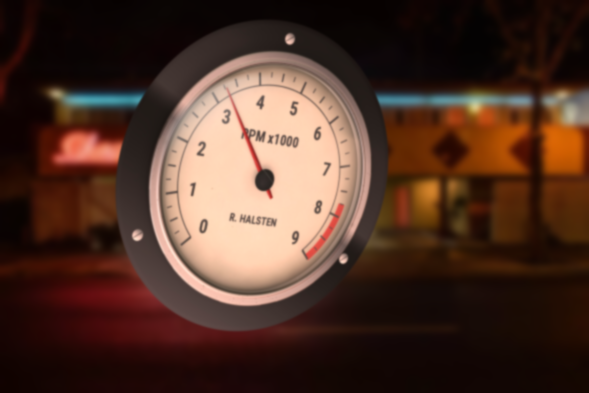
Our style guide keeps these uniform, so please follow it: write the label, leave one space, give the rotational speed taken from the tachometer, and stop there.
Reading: 3250 rpm
